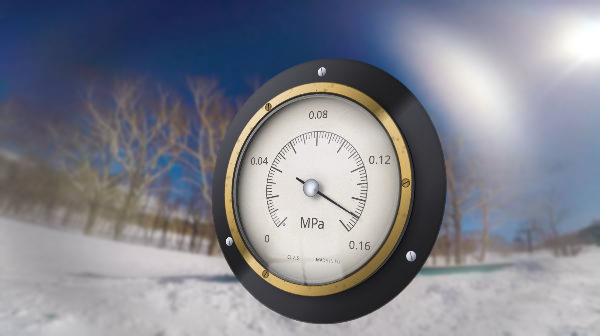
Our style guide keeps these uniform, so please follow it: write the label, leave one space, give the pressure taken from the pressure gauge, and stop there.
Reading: 0.15 MPa
